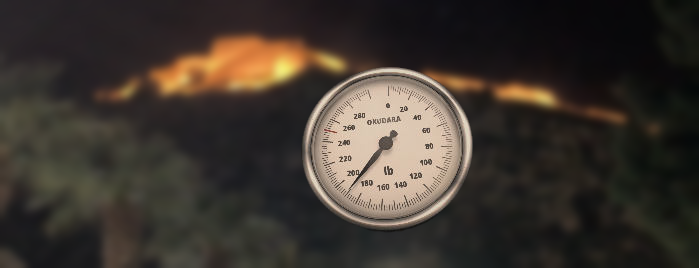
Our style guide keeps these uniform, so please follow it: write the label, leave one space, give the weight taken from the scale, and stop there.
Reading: 190 lb
